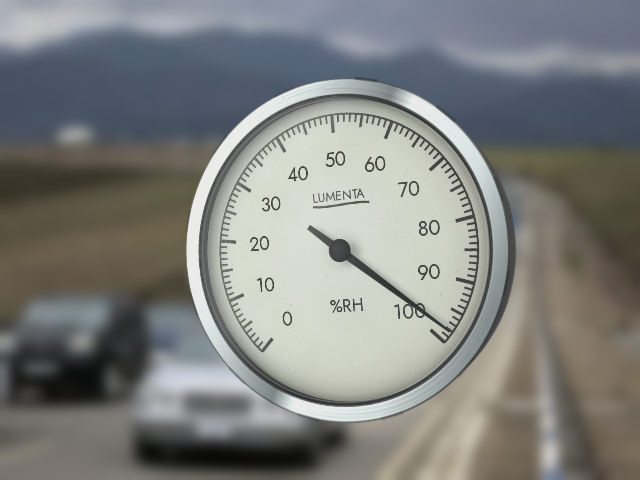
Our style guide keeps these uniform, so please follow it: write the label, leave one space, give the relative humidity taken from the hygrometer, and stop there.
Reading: 98 %
